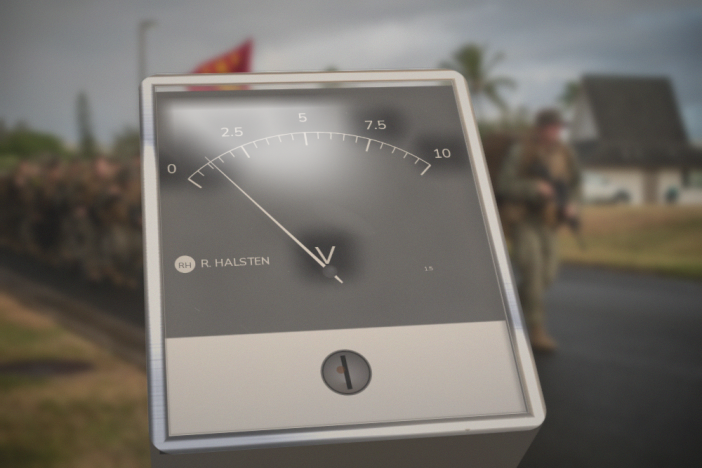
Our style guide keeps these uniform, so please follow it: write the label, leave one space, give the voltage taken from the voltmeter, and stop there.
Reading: 1 V
